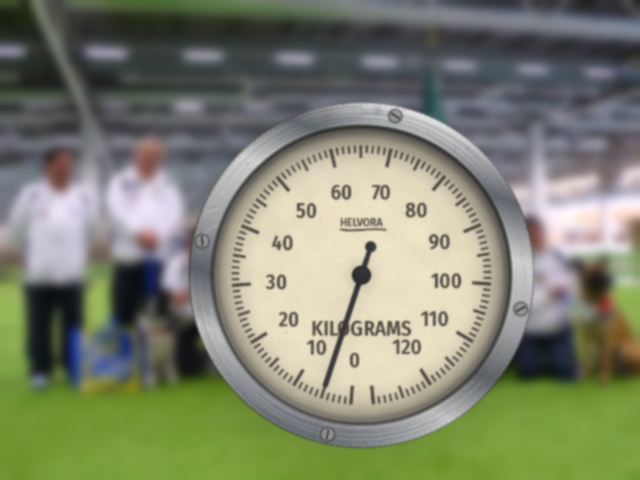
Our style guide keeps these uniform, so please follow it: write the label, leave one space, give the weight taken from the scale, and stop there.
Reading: 5 kg
